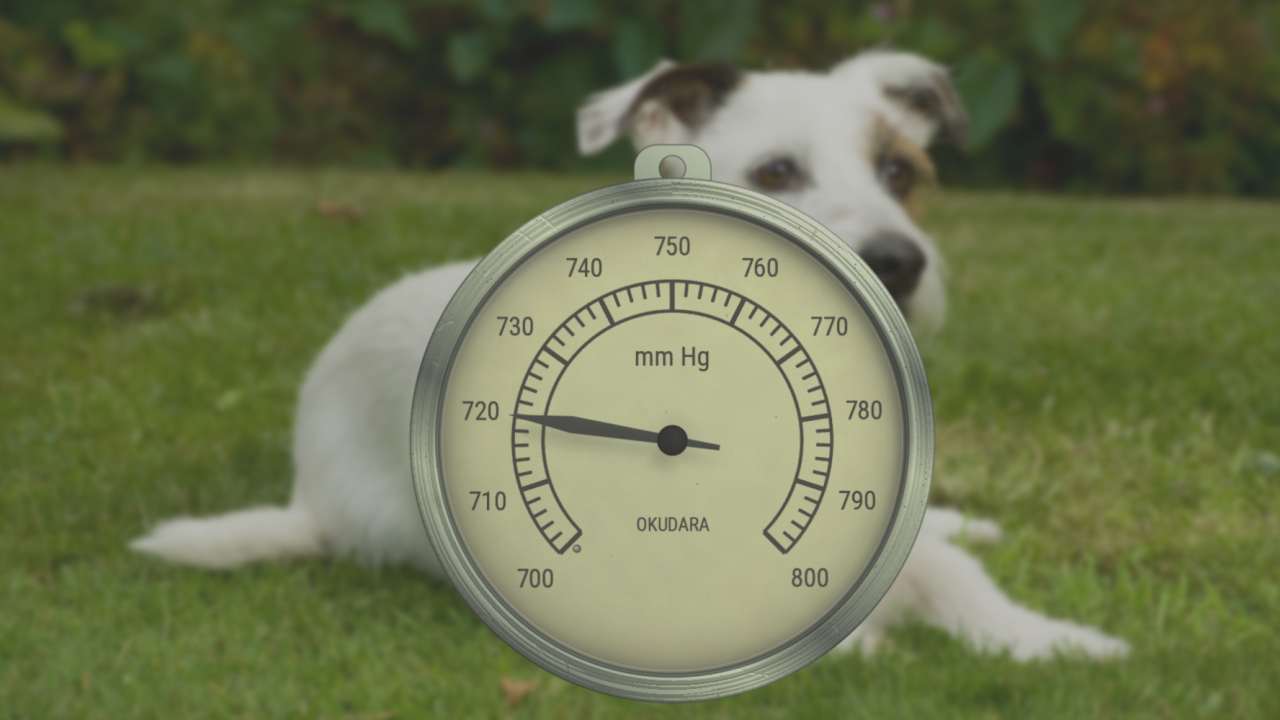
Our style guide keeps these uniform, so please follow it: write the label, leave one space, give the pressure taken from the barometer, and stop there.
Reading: 720 mmHg
